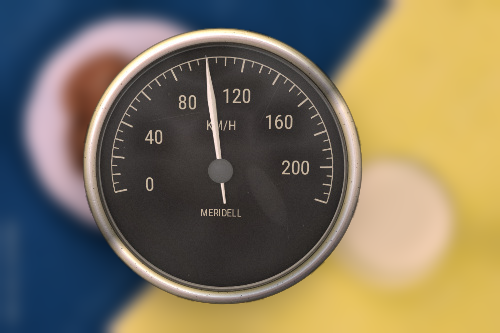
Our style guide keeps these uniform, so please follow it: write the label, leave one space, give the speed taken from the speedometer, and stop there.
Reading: 100 km/h
